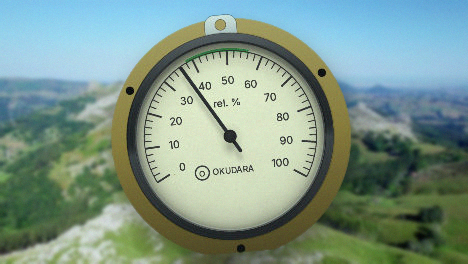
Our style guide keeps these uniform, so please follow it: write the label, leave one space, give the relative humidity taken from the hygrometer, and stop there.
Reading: 36 %
